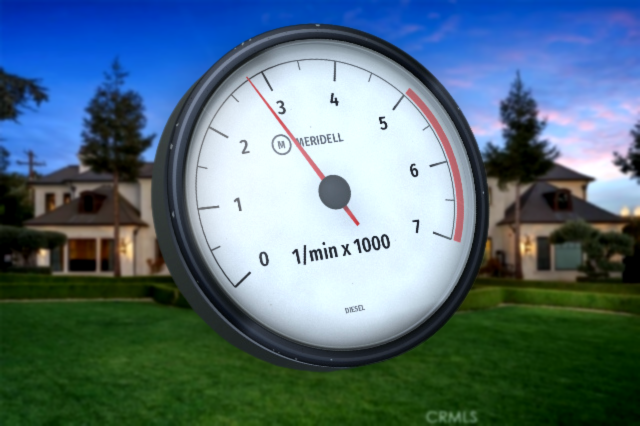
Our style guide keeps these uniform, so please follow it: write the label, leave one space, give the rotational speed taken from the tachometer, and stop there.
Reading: 2750 rpm
